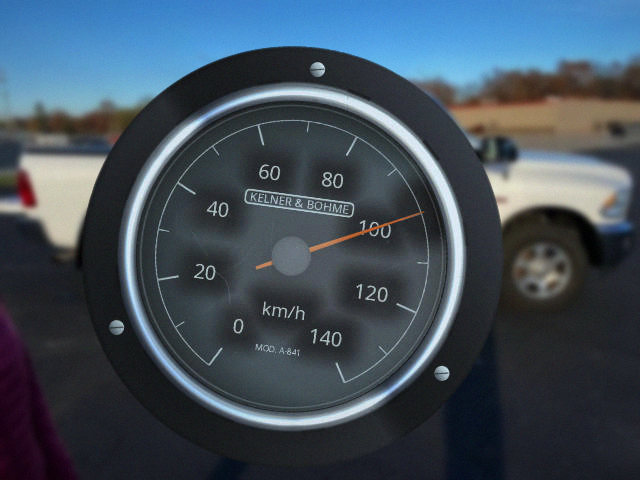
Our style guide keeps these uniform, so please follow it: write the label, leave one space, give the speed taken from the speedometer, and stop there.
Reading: 100 km/h
